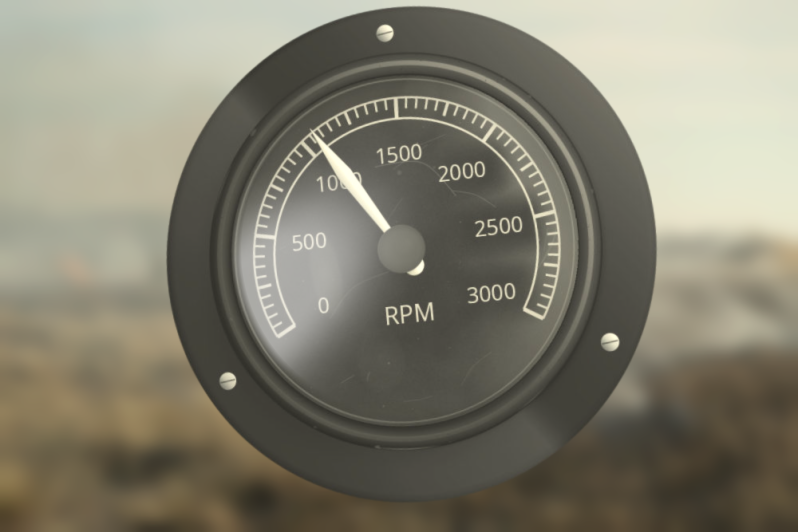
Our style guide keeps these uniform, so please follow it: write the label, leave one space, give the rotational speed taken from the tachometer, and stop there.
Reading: 1075 rpm
